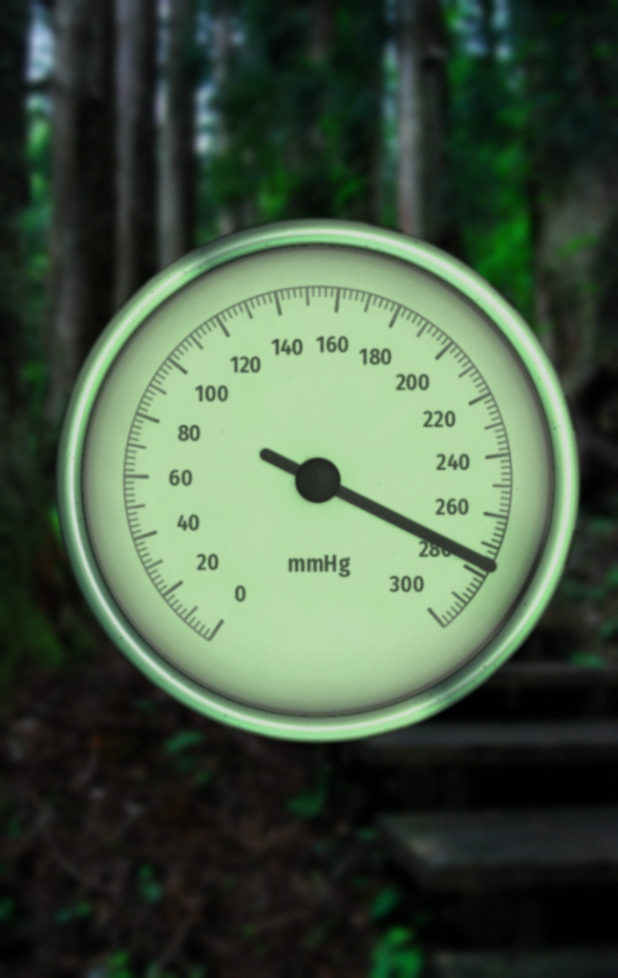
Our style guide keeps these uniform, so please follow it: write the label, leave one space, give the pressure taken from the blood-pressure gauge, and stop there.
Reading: 276 mmHg
